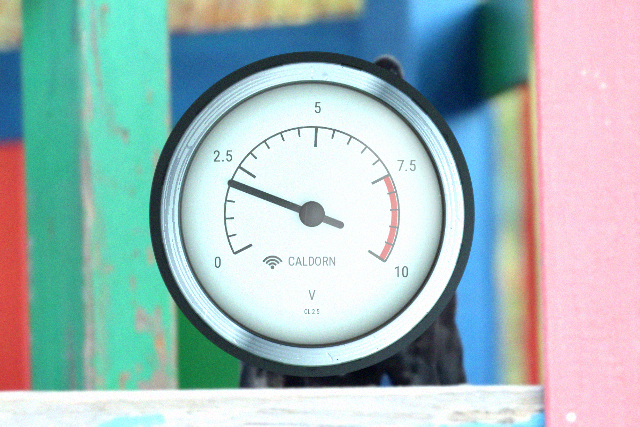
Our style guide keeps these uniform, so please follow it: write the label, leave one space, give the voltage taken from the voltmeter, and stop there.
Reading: 2 V
